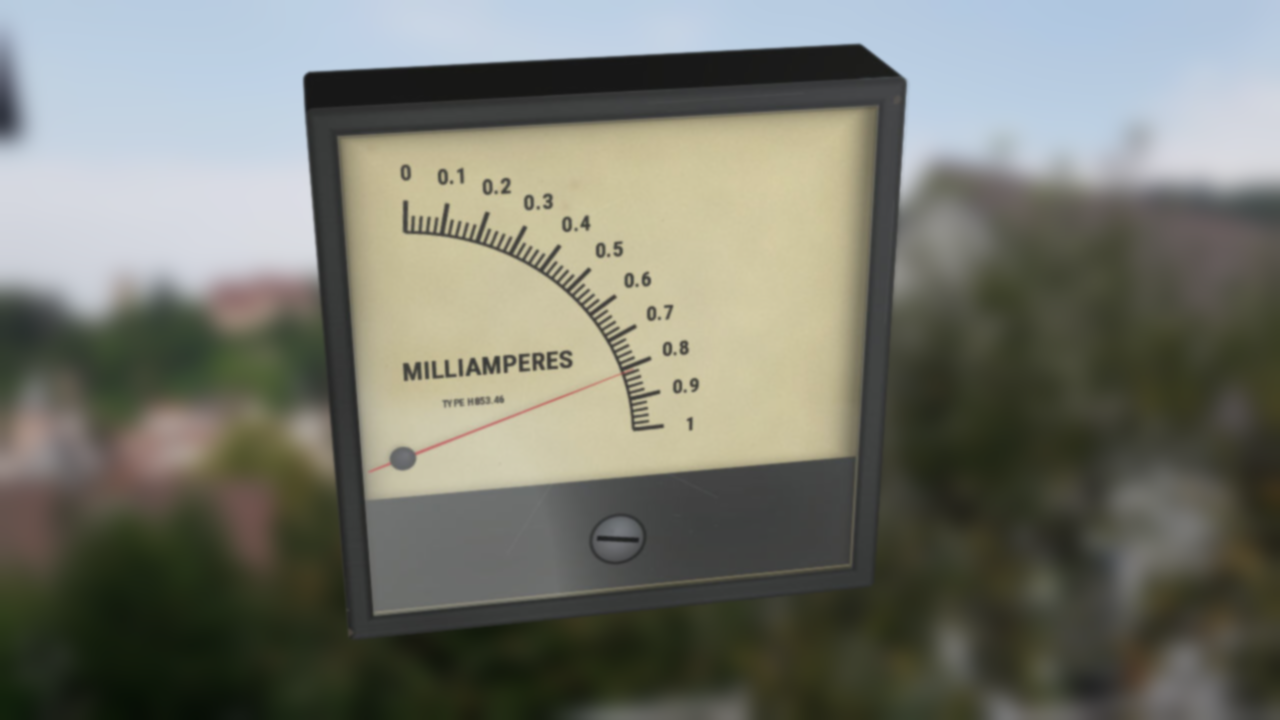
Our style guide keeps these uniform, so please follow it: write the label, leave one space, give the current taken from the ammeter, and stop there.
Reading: 0.8 mA
